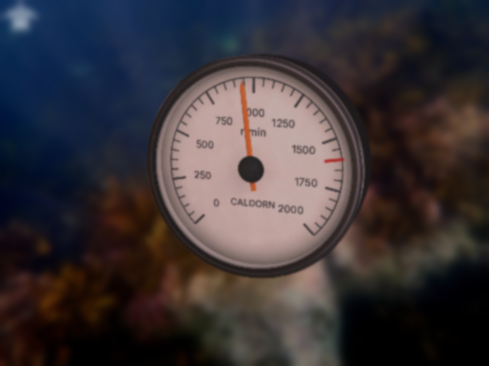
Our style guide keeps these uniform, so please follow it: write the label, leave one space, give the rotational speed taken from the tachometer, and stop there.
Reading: 950 rpm
